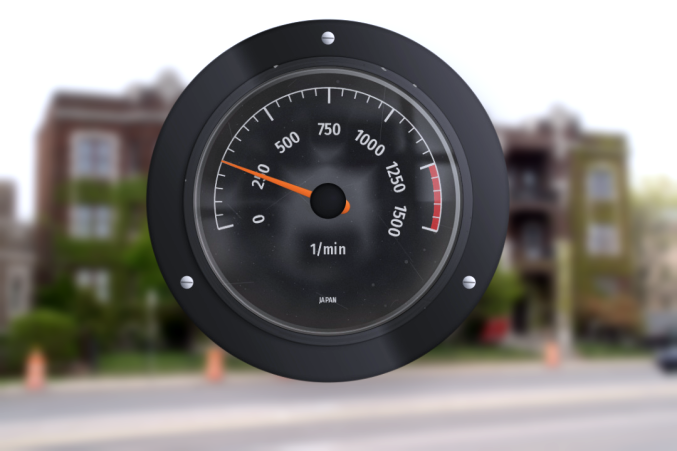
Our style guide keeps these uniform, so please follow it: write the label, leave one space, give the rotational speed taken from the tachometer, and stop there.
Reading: 250 rpm
